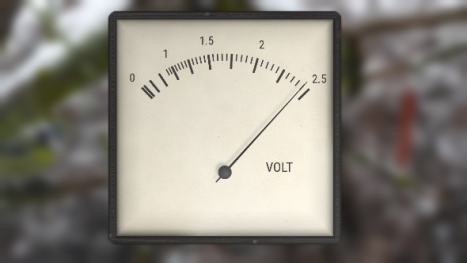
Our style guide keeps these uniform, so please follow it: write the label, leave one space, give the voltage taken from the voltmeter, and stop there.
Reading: 2.45 V
